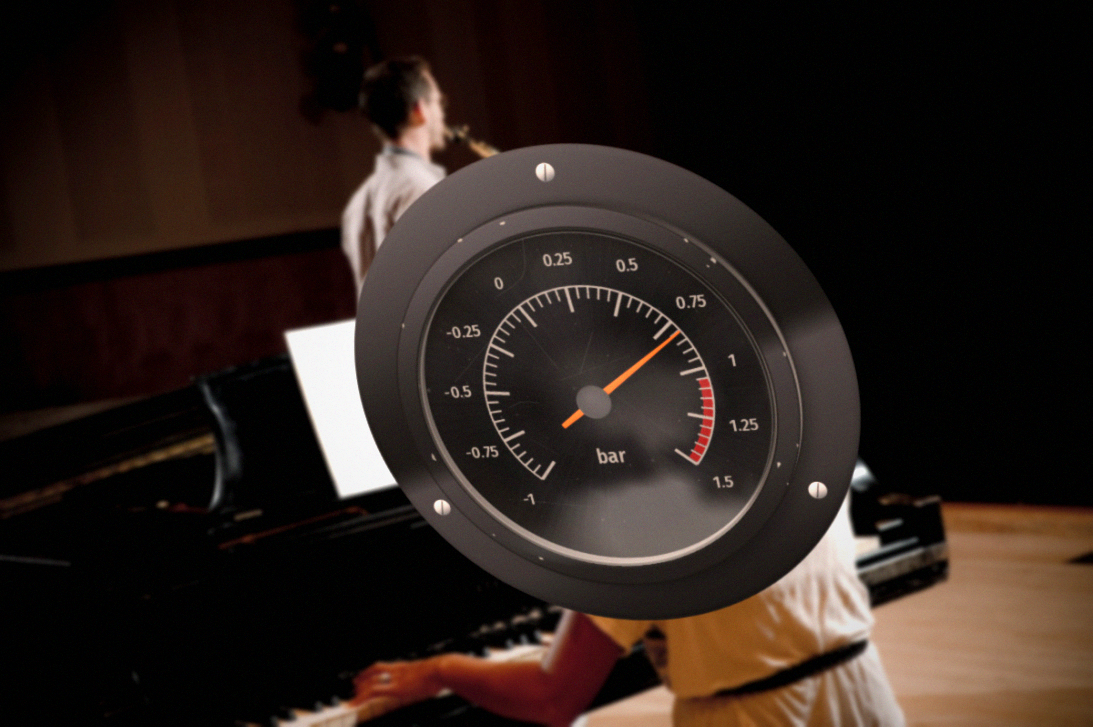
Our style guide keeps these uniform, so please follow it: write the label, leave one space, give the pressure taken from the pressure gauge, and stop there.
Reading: 0.8 bar
